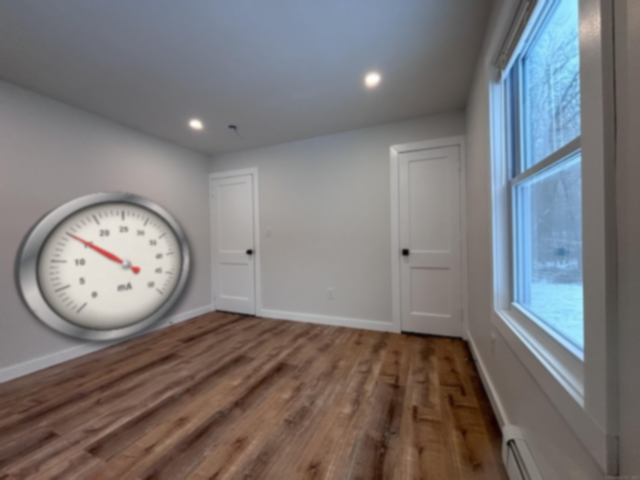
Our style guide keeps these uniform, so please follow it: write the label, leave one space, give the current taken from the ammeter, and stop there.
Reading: 15 mA
